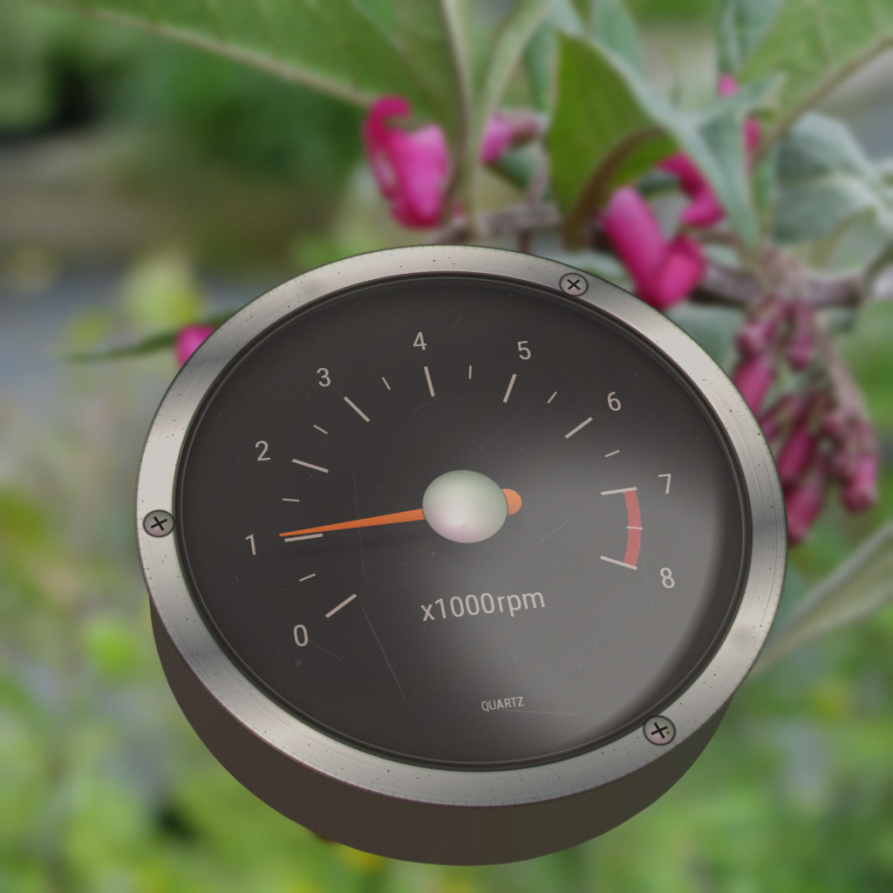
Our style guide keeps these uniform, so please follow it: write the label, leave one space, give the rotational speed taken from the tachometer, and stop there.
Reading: 1000 rpm
